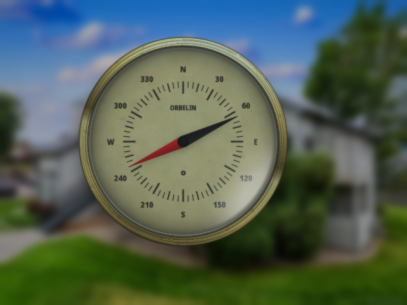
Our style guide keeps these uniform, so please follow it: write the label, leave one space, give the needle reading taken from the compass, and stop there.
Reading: 245 °
